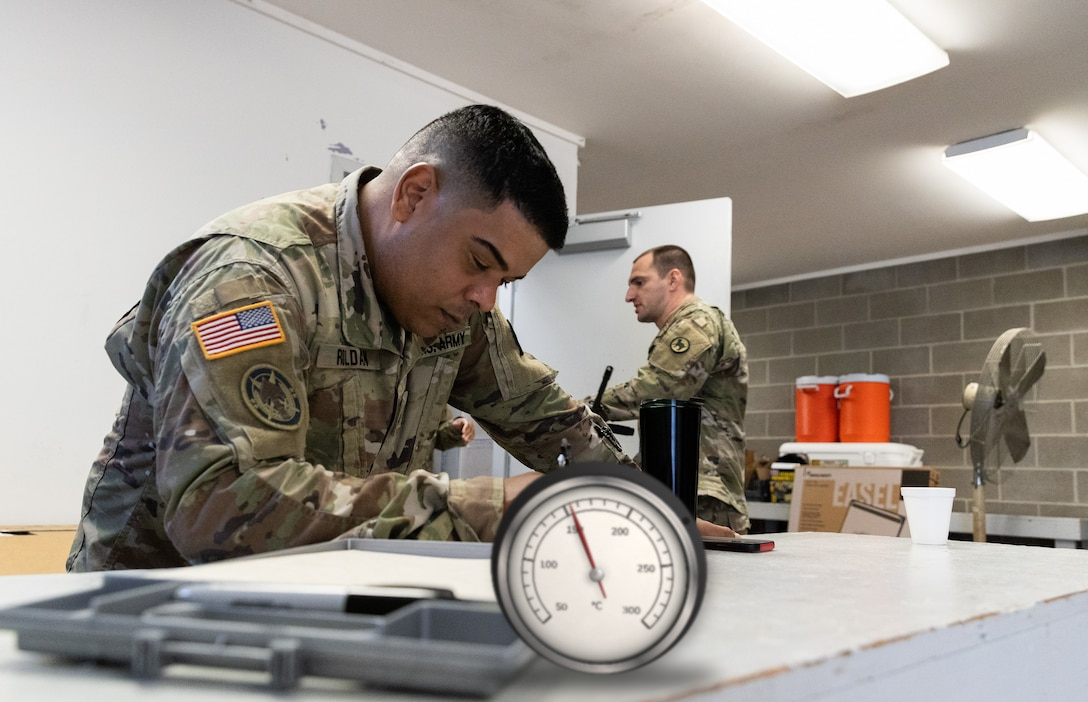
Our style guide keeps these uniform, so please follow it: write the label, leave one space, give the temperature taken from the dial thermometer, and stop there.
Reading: 155 °C
